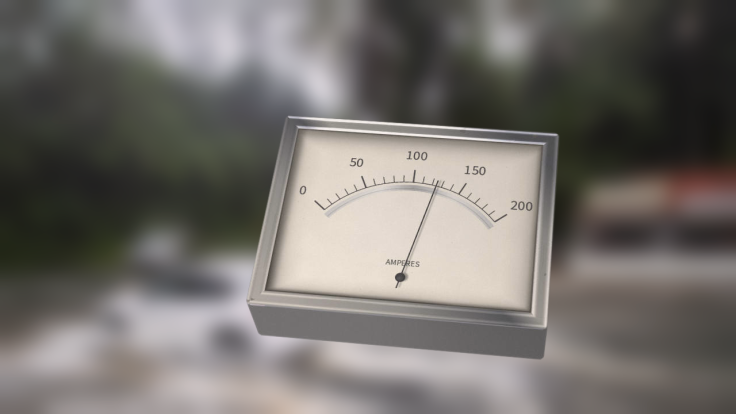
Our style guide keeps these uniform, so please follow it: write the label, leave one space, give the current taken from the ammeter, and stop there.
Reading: 125 A
